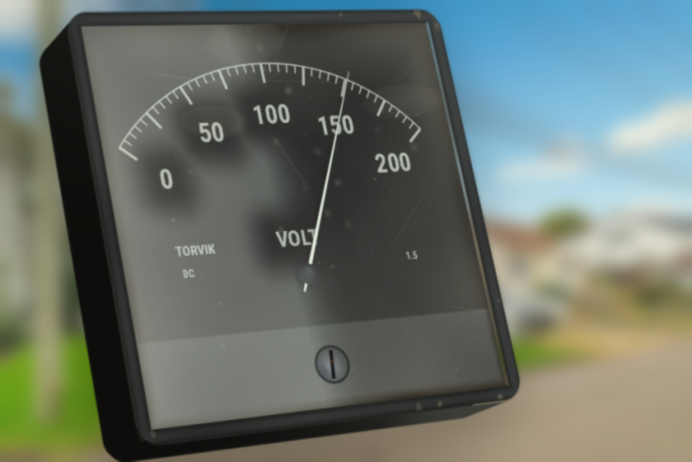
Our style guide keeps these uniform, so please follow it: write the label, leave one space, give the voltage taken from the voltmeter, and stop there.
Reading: 150 V
